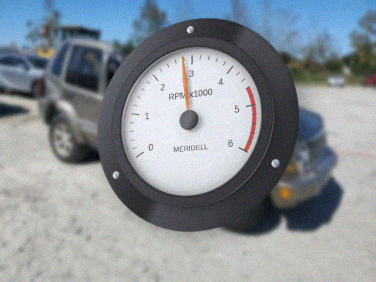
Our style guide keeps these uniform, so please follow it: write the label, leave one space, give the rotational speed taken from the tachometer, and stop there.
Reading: 2800 rpm
